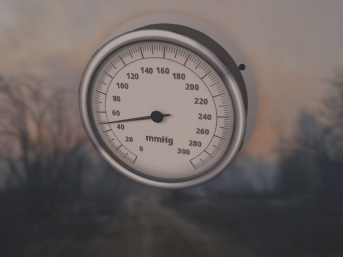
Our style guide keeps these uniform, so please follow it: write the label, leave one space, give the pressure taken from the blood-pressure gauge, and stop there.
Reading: 50 mmHg
